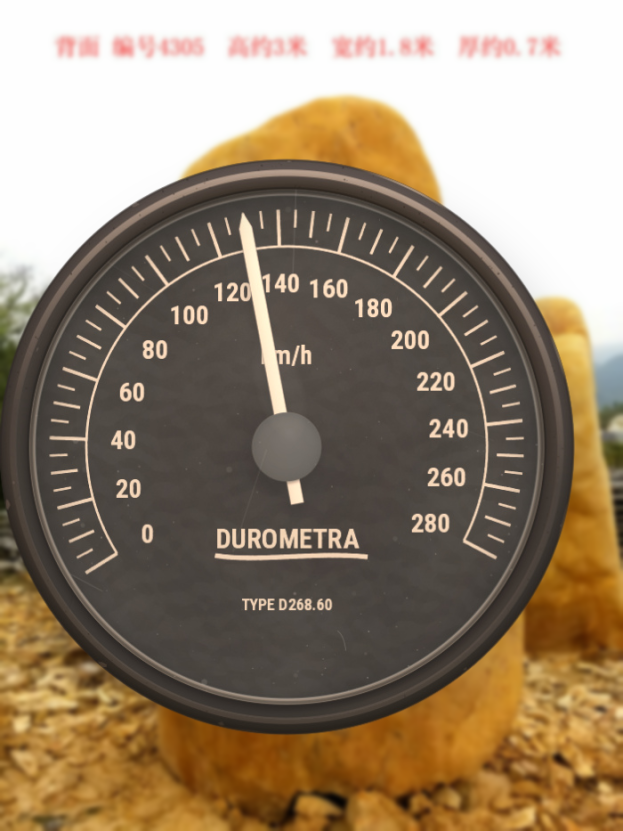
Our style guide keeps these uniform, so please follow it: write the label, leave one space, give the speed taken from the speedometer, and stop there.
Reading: 130 km/h
